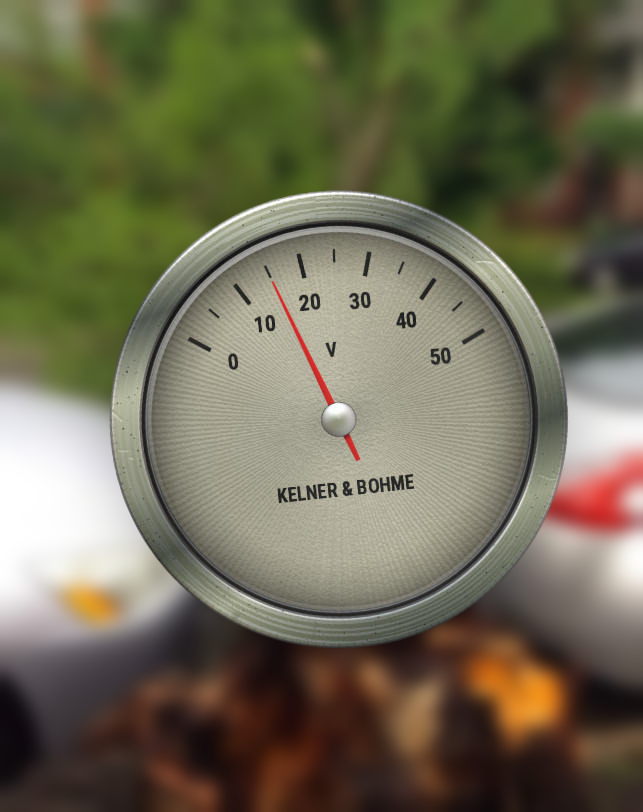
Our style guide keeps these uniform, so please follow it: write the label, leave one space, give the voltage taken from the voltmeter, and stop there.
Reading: 15 V
